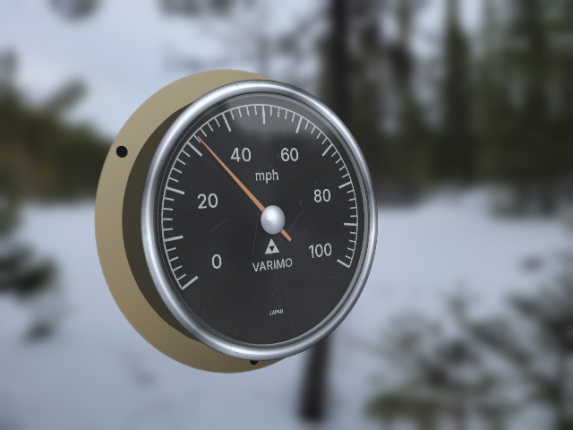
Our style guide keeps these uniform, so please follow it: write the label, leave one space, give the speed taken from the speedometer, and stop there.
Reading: 32 mph
